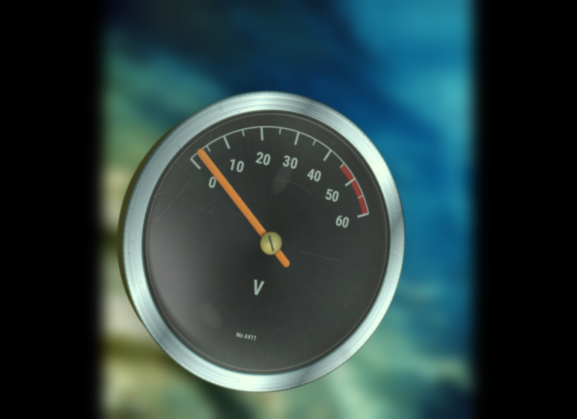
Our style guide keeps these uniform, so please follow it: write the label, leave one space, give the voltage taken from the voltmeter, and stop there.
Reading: 2.5 V
